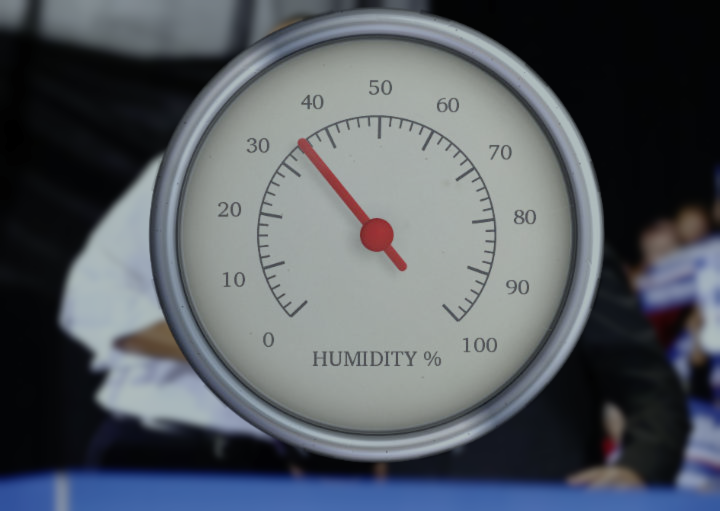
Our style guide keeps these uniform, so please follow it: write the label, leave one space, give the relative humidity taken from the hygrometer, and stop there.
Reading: 35 %
